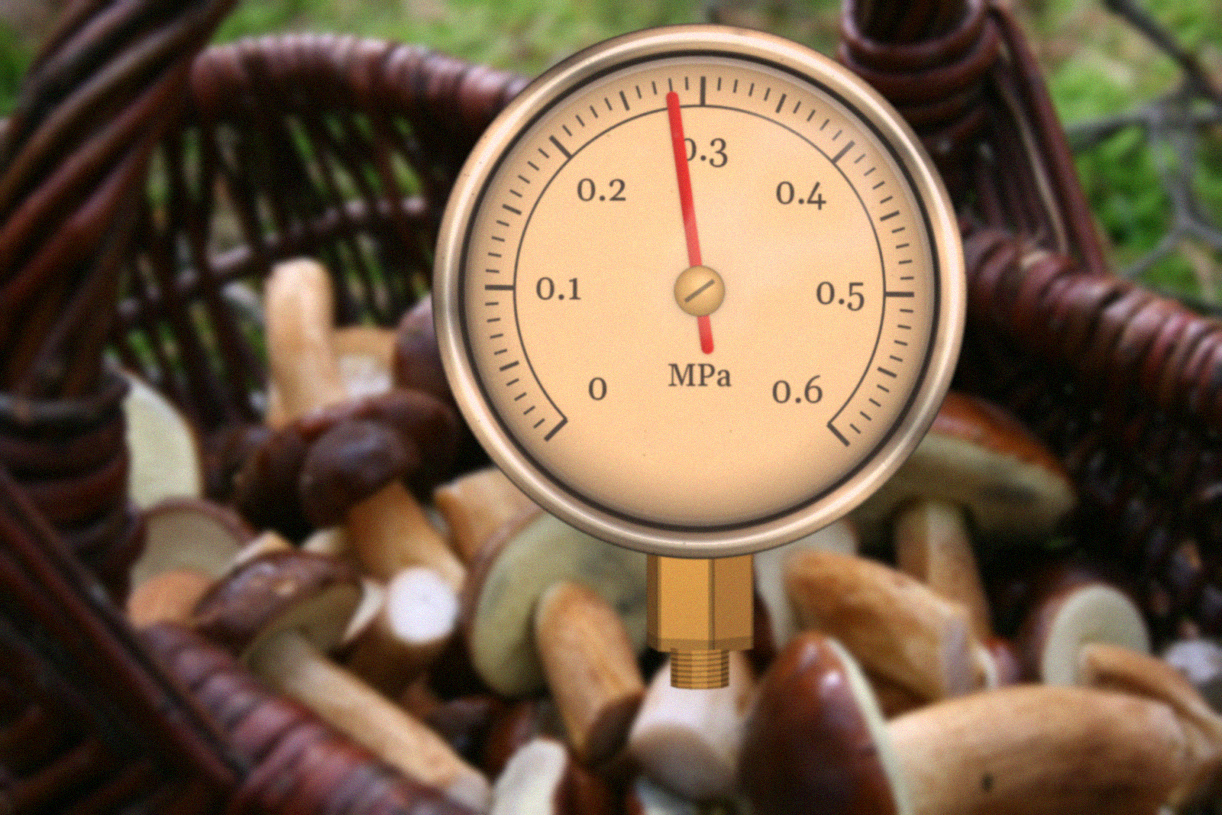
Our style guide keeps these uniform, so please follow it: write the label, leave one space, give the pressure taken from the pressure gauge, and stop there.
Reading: 0.28 MPa
